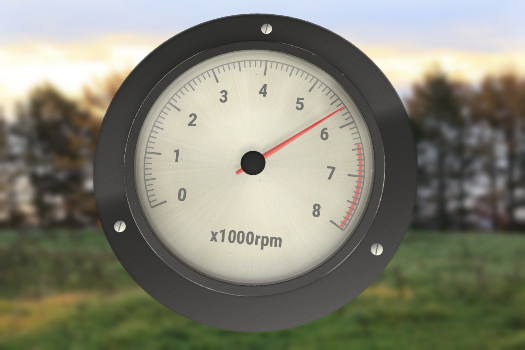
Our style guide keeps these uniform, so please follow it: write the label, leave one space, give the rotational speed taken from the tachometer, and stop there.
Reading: 5700 rpm
